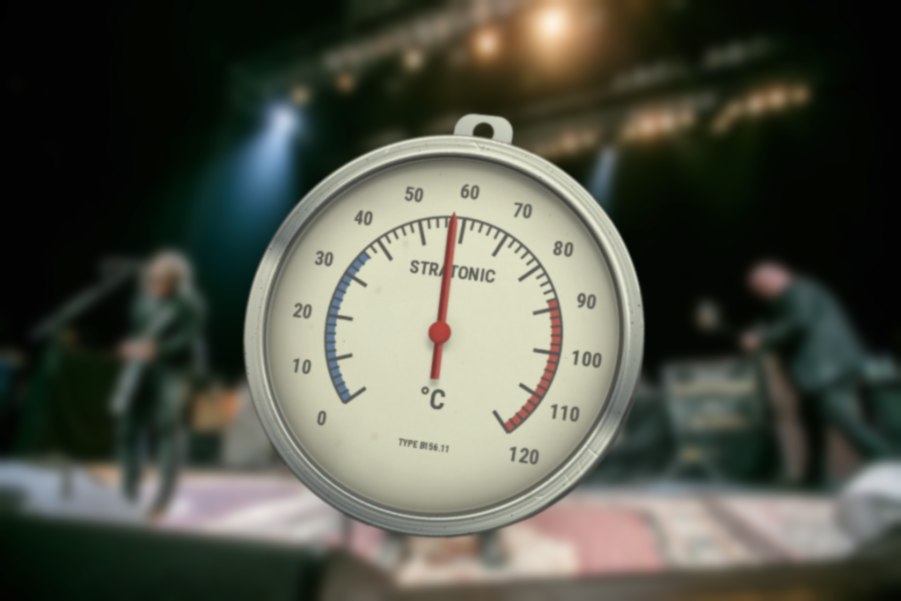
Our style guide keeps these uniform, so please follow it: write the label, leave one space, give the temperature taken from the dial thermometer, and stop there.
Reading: 58 °C
